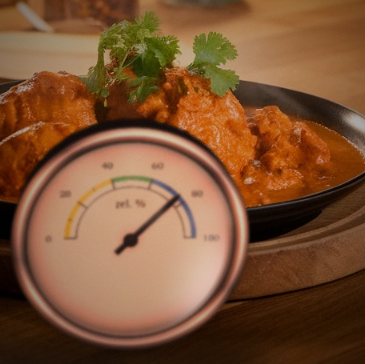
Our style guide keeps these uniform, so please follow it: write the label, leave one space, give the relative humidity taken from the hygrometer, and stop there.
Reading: 75 %
